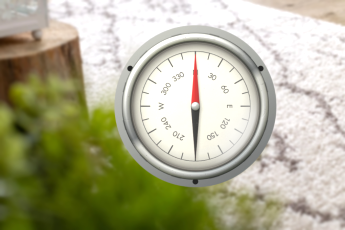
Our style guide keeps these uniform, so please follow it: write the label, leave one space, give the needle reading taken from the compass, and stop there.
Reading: 0 °
